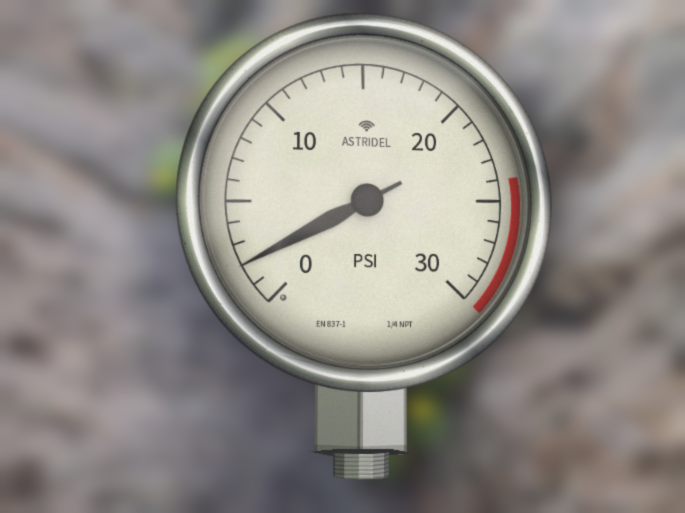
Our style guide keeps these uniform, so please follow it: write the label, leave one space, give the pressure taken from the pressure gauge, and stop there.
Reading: 2 psi
